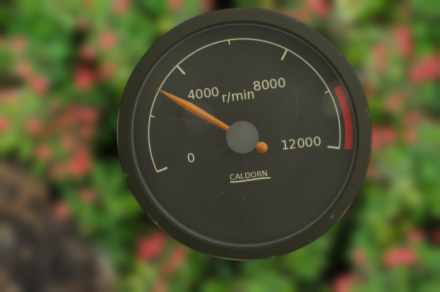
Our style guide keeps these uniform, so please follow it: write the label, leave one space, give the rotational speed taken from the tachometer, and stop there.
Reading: 3000 rpm
